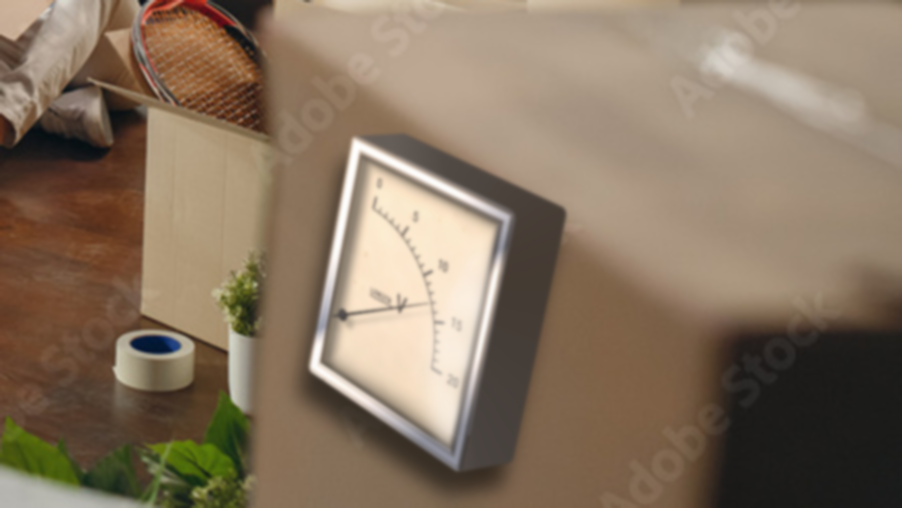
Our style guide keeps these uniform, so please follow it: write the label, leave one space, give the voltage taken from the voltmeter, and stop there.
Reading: 13 V
